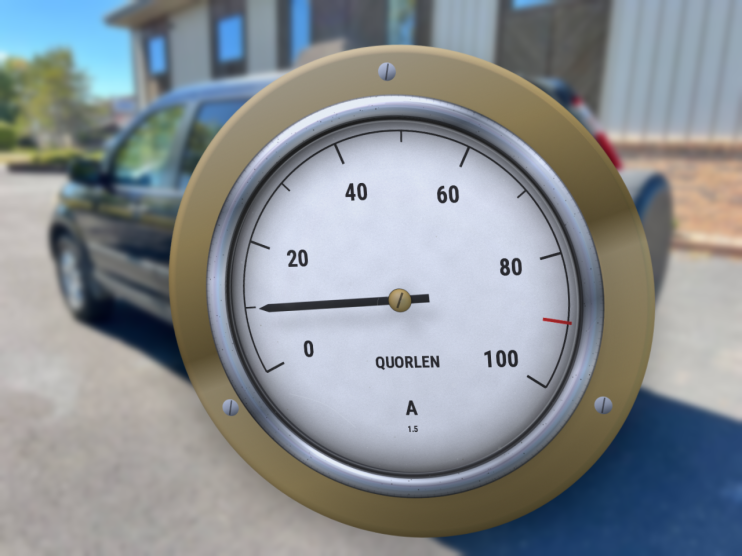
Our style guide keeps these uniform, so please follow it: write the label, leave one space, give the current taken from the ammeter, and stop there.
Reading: 10 A
